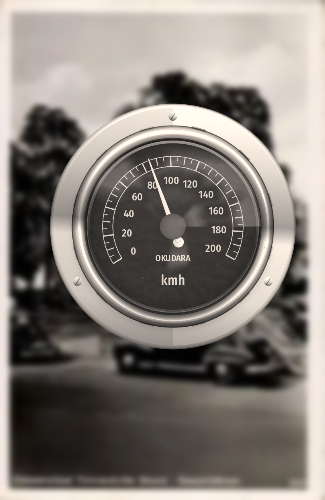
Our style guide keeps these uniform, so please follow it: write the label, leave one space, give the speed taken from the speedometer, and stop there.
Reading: 85 km/h
